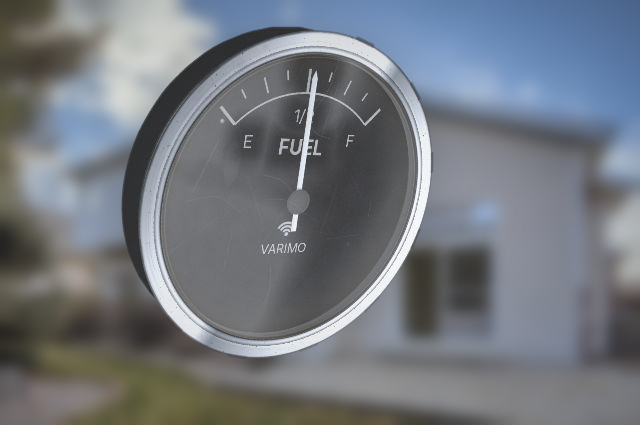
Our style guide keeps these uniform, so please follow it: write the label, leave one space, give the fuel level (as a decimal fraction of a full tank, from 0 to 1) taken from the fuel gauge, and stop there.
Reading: 0.5
